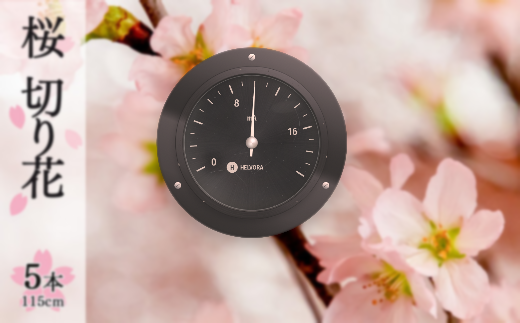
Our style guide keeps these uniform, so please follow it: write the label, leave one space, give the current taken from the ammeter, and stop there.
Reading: 10 mA
